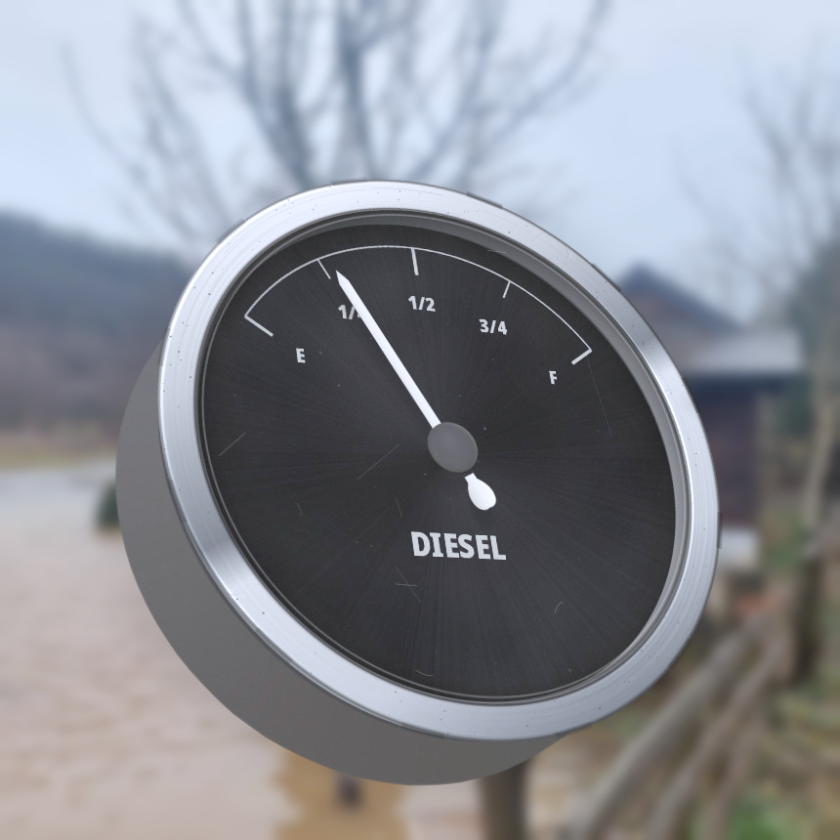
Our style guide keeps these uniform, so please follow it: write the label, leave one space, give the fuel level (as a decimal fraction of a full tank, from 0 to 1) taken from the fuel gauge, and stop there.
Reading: 0.25
